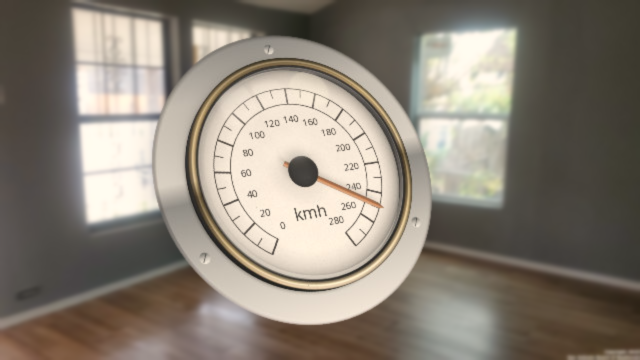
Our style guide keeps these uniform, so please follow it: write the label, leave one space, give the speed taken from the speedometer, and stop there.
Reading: 250 km/h
